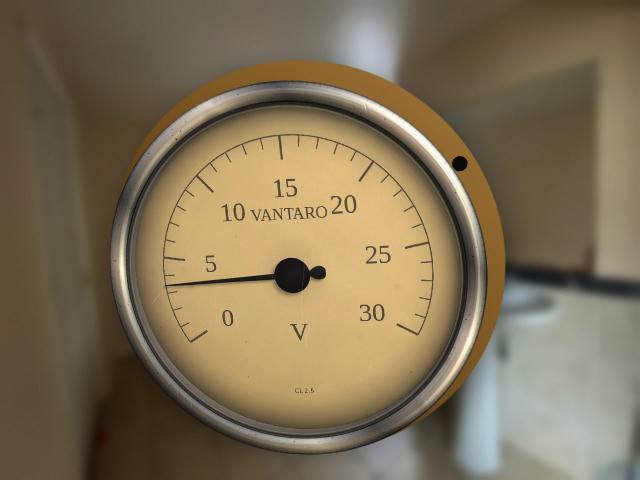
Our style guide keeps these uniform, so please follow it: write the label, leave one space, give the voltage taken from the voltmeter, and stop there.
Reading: 3.5 V
